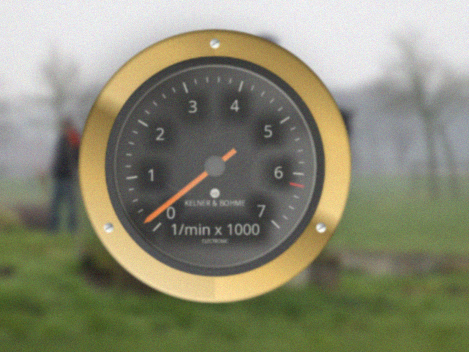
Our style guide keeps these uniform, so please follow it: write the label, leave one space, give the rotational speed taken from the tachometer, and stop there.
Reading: 200 rpm
